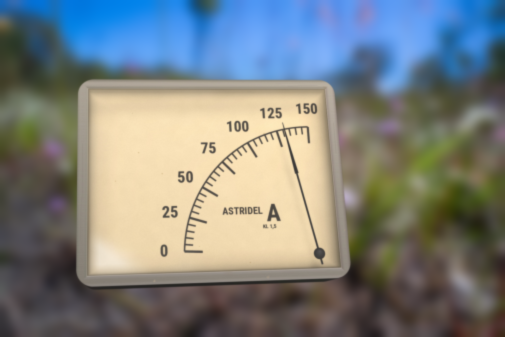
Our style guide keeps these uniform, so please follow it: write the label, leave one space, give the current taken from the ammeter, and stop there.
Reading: 130 A
